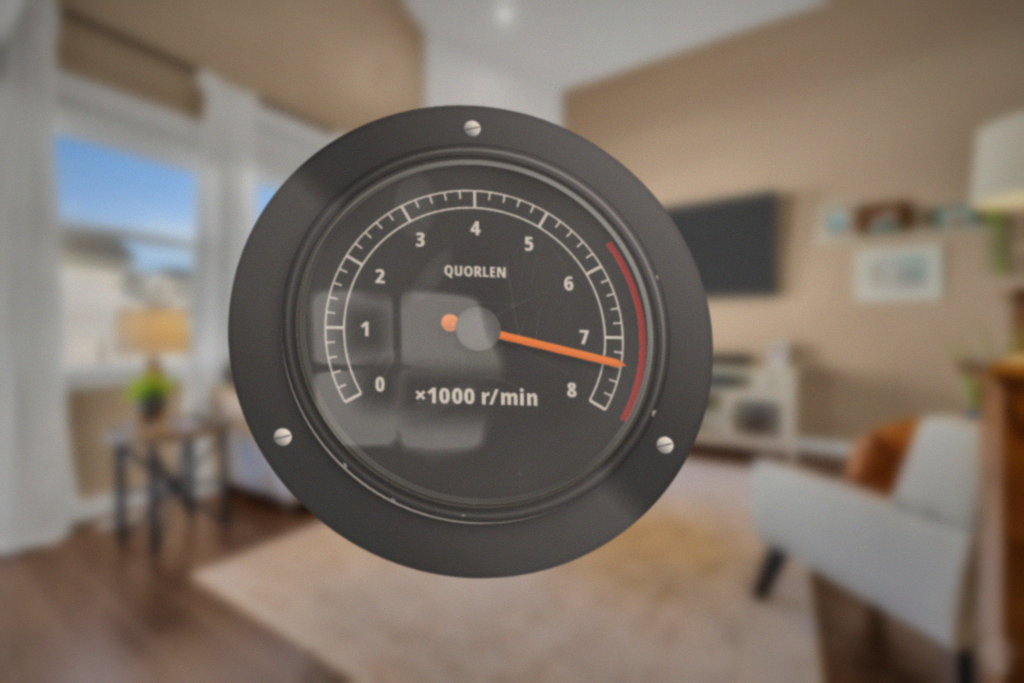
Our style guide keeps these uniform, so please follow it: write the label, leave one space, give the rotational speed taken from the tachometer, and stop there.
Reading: 7400 rpm
